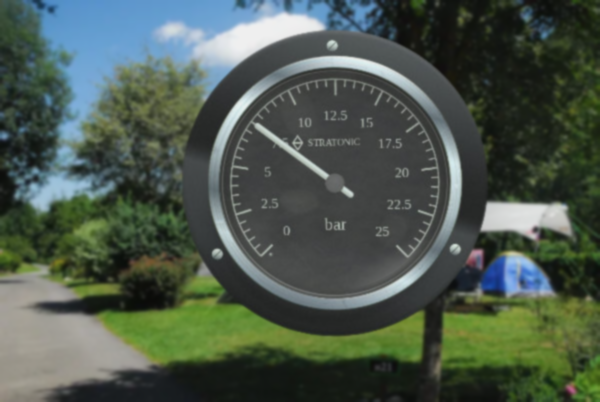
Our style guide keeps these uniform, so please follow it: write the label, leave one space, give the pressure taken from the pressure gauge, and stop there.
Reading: 7.5 bar
